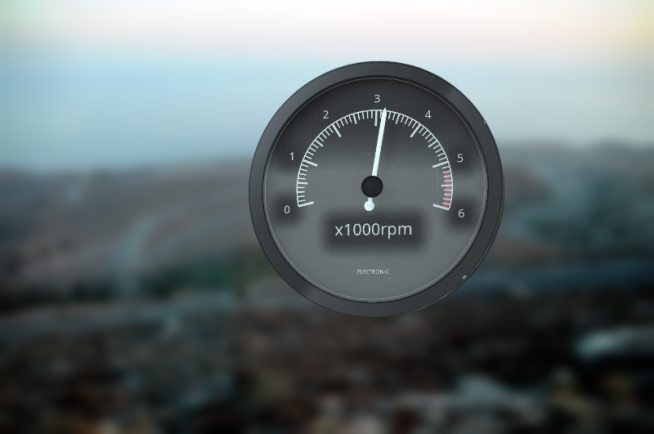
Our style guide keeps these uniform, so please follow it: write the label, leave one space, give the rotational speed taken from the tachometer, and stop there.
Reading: 3200 rpm
